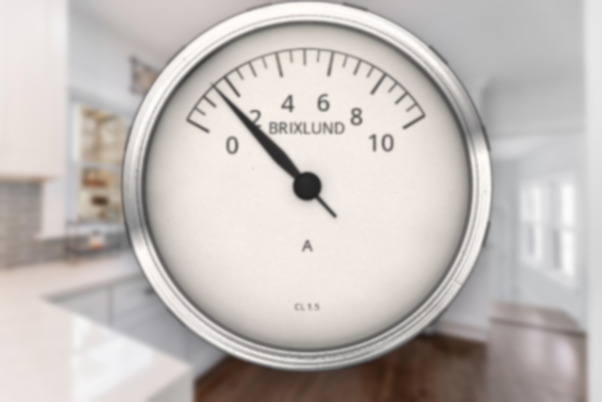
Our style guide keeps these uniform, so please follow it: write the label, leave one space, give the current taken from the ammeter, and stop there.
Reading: 1.5 A
